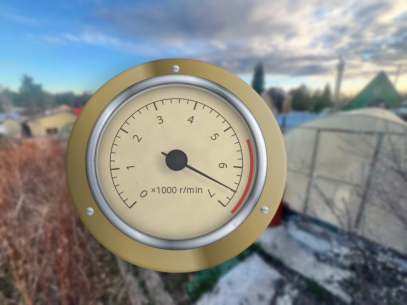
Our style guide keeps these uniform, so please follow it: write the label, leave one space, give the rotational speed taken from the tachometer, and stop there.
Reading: 6600 rpm
